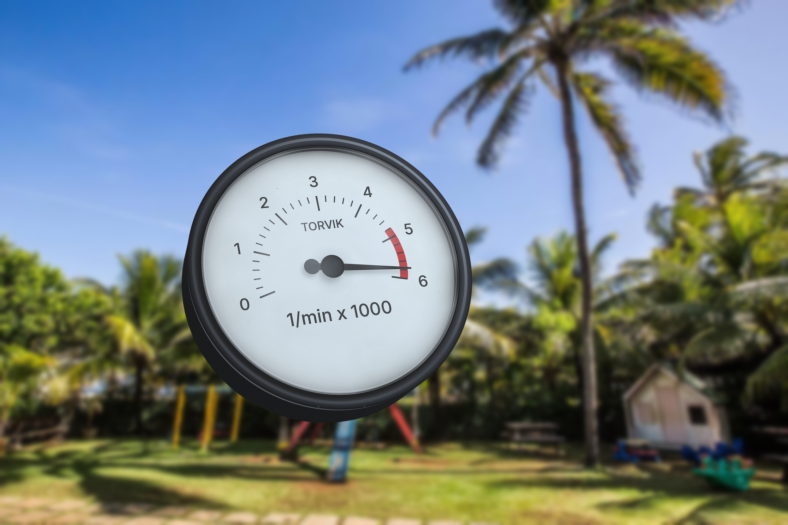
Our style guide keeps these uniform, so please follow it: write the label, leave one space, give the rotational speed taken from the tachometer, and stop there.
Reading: 5800 rpm
